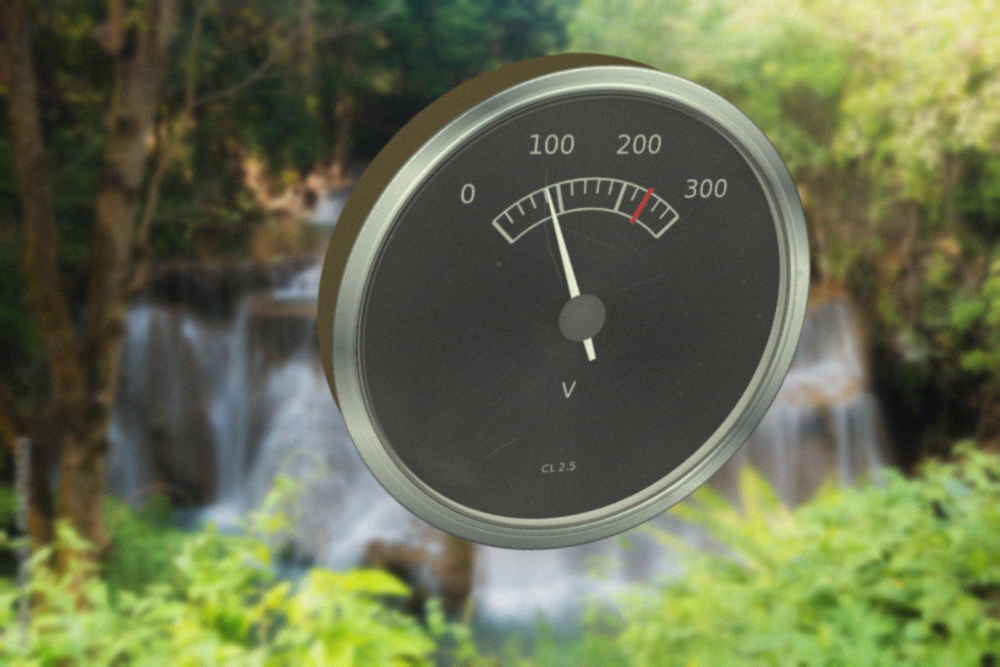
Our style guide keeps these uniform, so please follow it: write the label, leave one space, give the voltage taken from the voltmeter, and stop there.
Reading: 80 V
